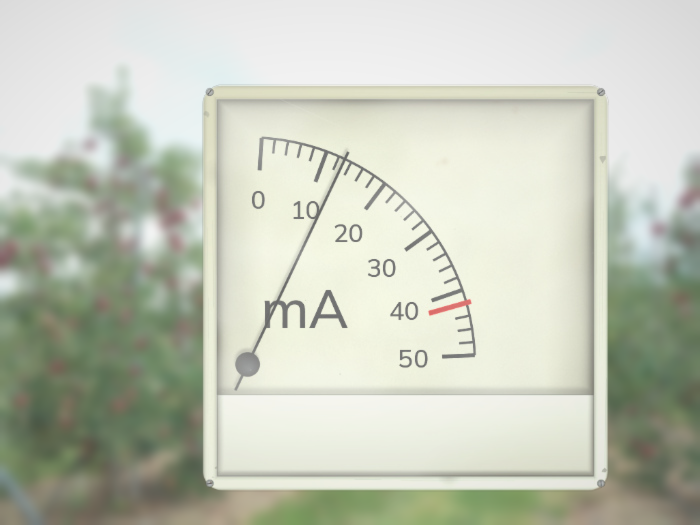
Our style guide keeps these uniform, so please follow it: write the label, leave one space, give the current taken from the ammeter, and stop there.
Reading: 13 mA
